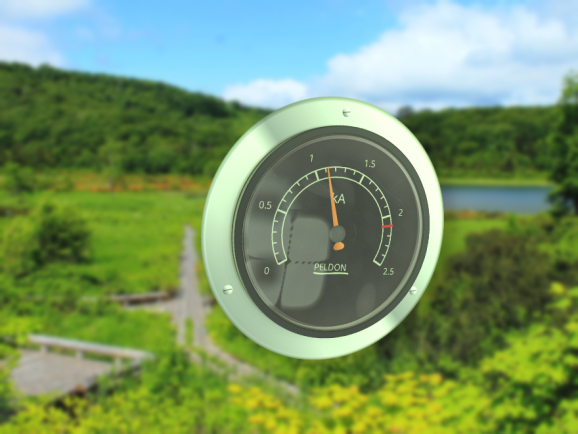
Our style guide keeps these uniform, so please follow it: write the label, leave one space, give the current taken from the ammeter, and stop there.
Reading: 1.1 kA
